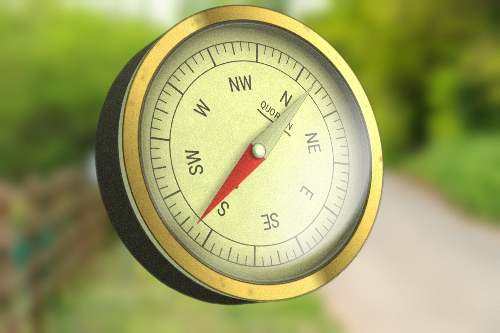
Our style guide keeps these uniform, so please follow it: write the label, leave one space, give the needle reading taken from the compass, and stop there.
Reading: 190 °
